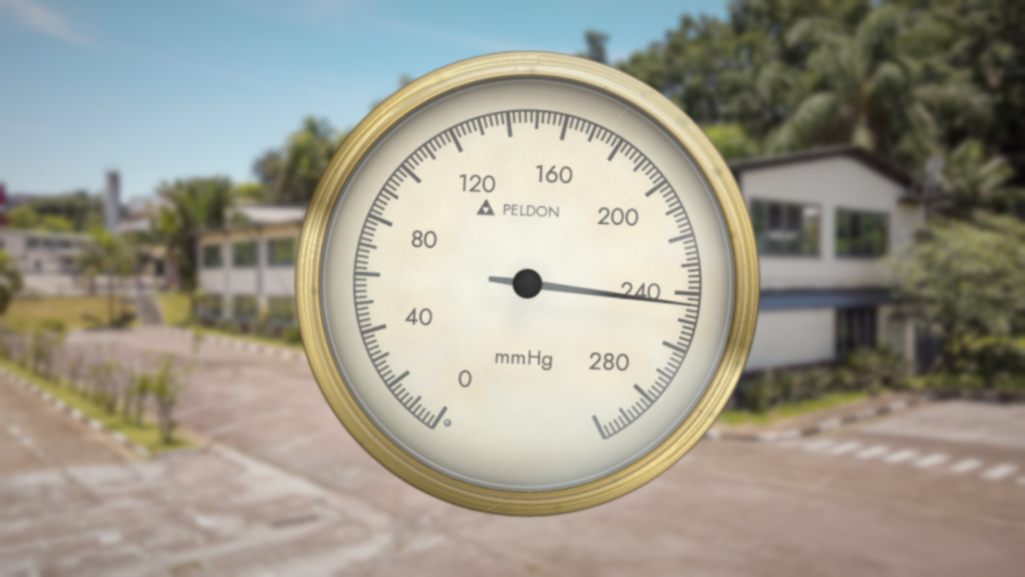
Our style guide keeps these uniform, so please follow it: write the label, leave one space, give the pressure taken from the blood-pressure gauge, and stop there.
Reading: 244 mmHg
